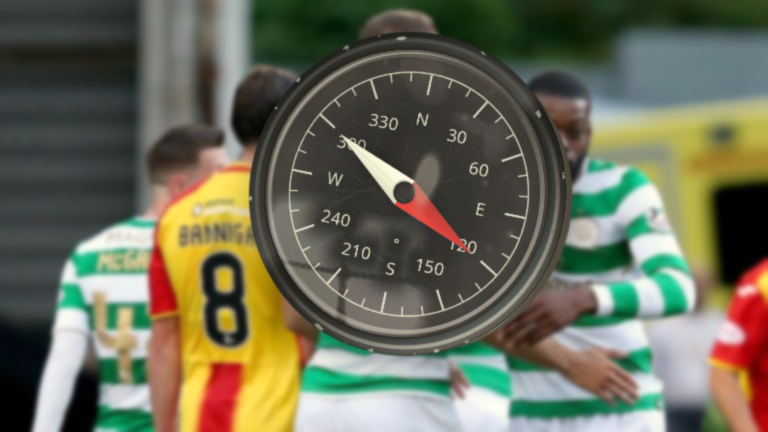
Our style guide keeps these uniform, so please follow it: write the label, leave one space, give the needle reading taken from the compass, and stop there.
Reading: 120 °
